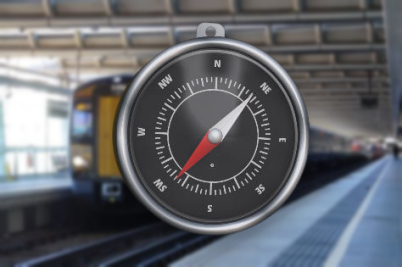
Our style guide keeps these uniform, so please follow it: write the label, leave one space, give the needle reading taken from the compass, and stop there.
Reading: 220 °
